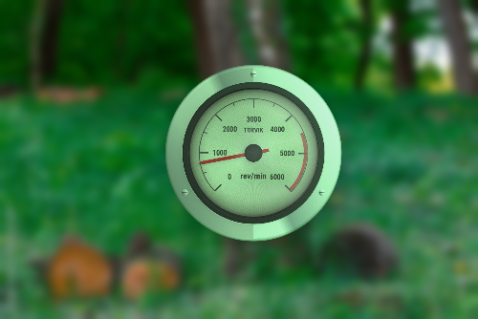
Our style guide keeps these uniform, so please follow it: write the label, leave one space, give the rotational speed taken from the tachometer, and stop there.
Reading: 750 rpm
